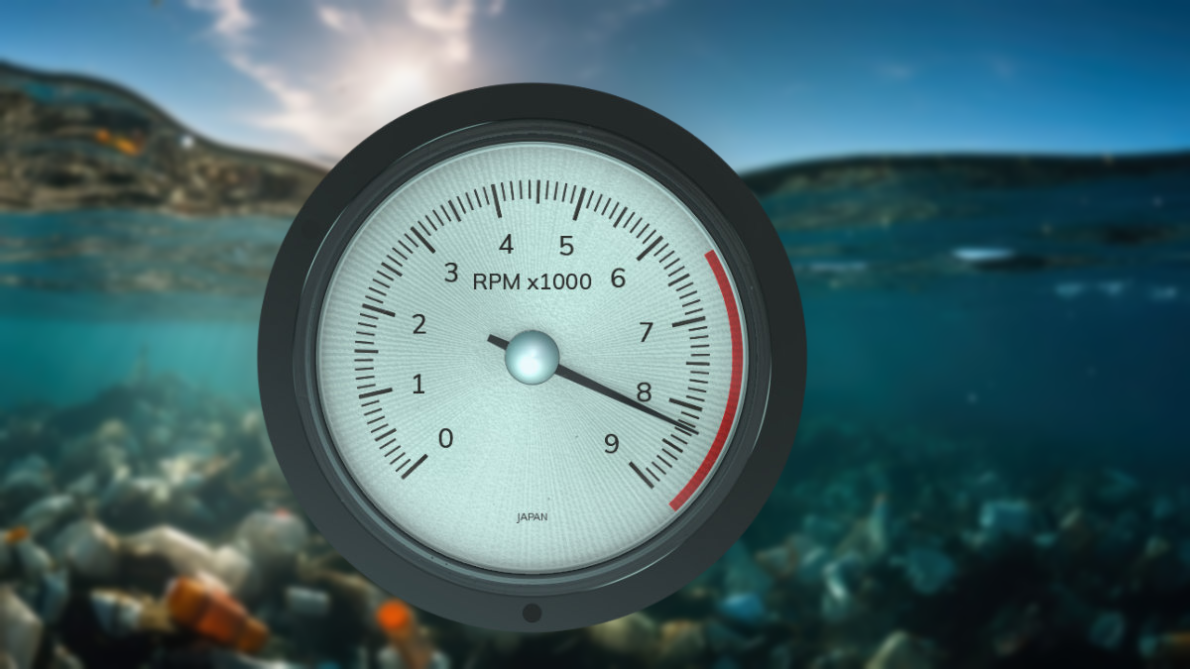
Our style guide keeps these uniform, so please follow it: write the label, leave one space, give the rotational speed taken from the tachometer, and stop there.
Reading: 8250 rpm
